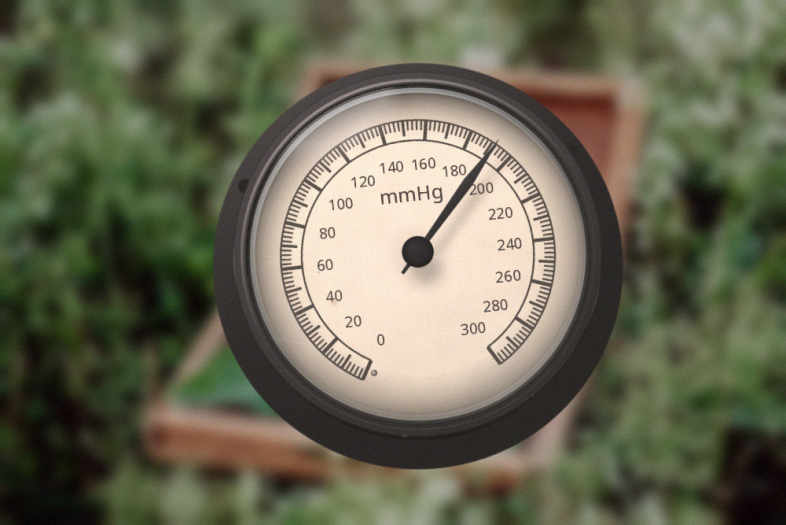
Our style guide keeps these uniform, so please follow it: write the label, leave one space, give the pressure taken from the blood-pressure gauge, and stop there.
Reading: 192 mmHg
